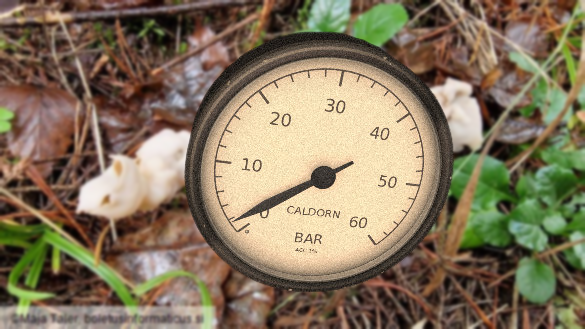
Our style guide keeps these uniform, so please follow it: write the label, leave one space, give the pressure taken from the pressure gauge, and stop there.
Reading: 2 bar
